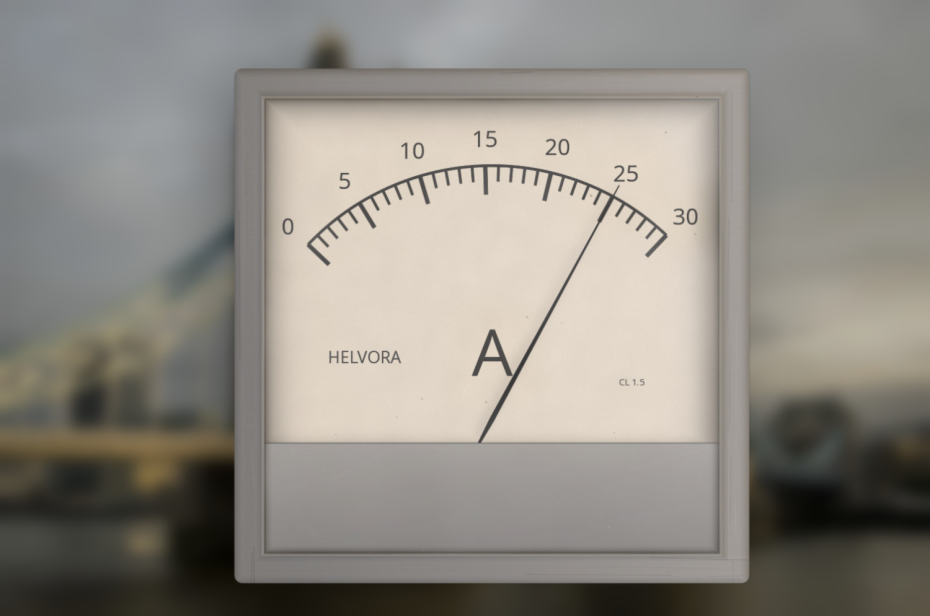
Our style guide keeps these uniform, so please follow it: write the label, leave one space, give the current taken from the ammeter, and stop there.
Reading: 25 A
